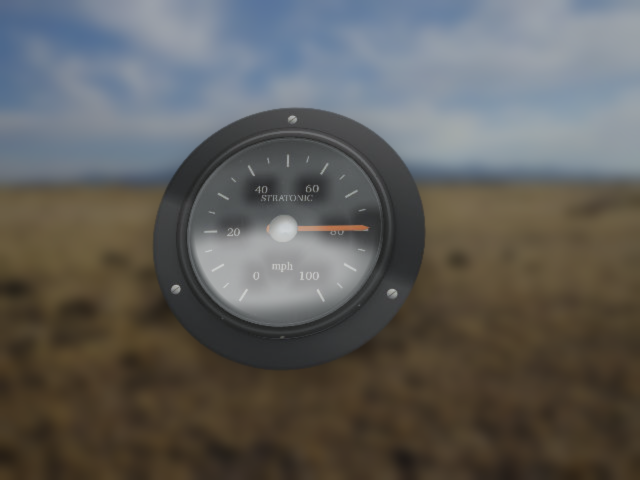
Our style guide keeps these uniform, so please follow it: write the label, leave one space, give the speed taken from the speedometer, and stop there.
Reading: 80 mph
